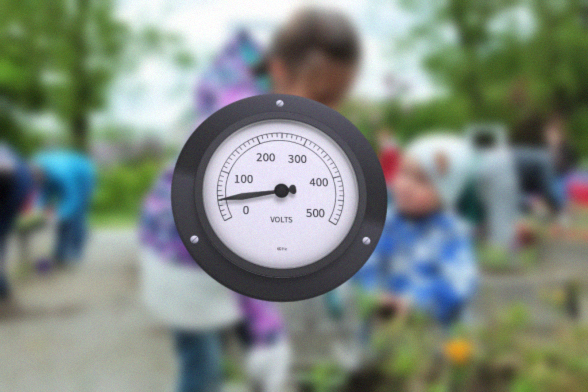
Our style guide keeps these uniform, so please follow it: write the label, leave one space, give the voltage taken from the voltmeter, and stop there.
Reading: 40 V
